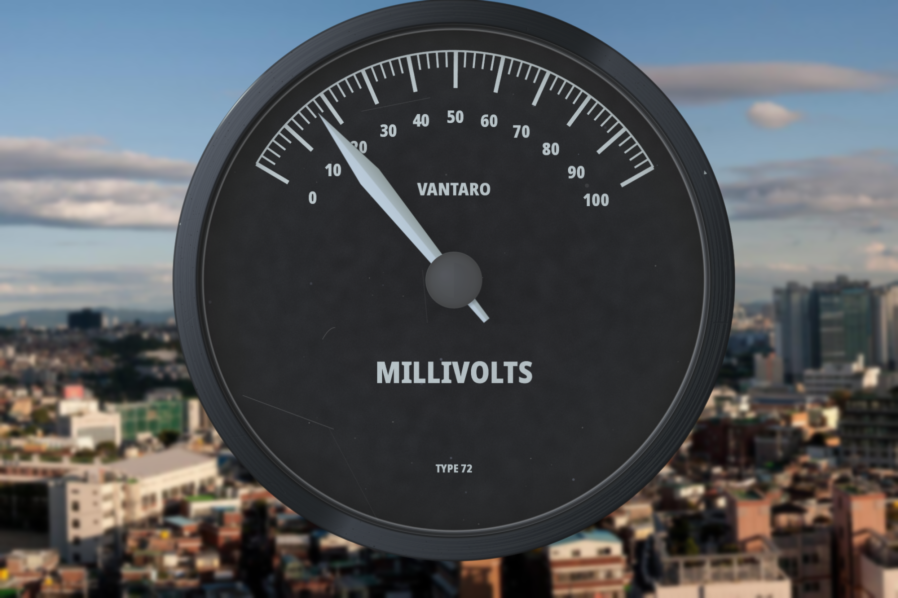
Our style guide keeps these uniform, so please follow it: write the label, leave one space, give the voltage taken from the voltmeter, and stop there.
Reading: 17 mV
